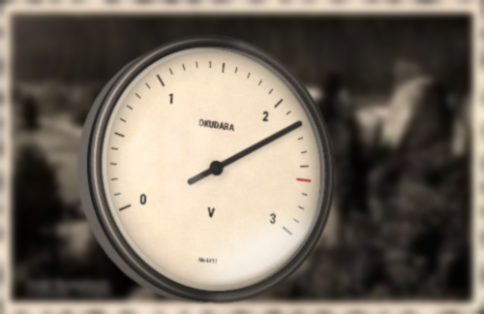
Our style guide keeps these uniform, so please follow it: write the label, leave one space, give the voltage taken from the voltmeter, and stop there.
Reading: 2.2 V
